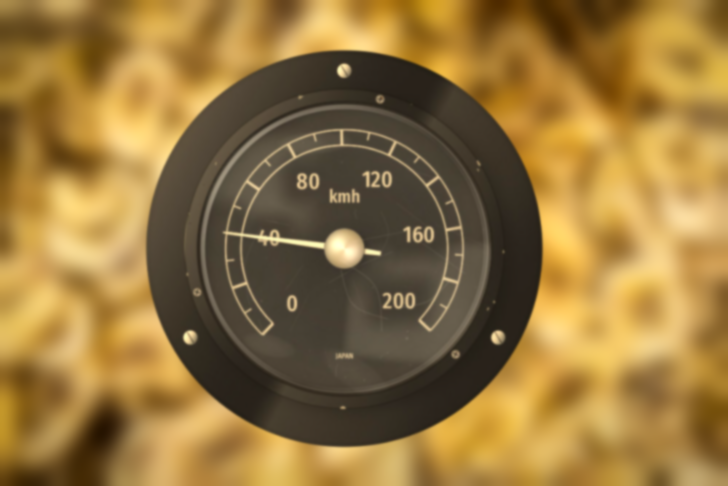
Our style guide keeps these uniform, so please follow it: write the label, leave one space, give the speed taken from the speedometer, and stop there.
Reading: 40 km/h
